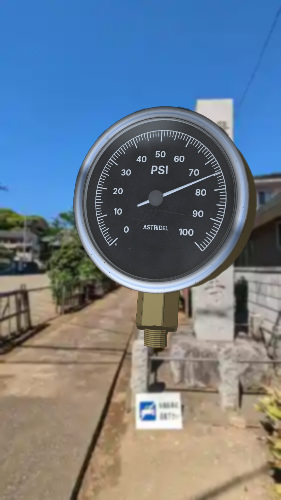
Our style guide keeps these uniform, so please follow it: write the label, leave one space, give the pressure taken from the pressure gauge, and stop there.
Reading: 75 psi
